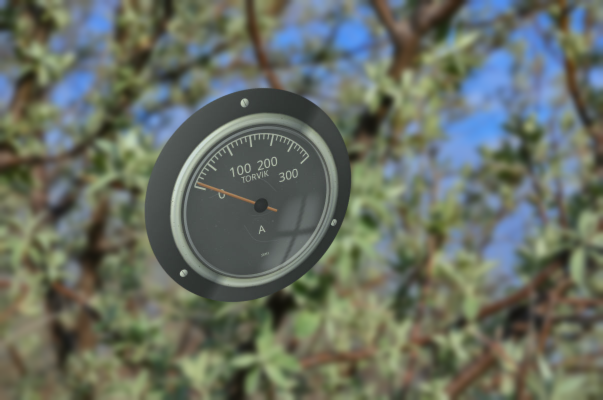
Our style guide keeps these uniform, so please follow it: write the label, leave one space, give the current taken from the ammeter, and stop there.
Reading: 10 A
